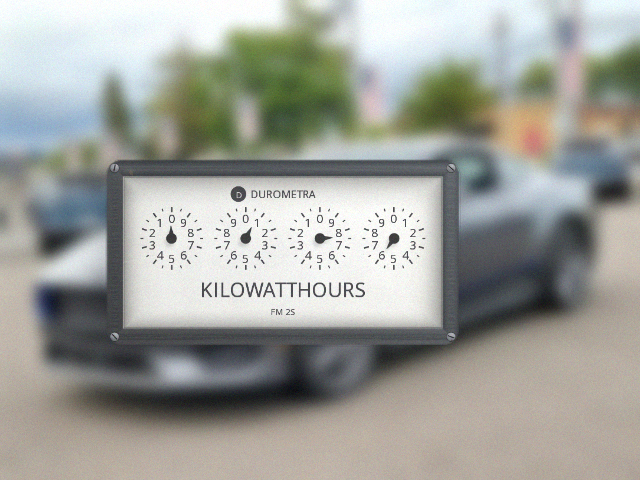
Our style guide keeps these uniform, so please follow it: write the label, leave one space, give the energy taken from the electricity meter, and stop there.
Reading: 76 kWh
